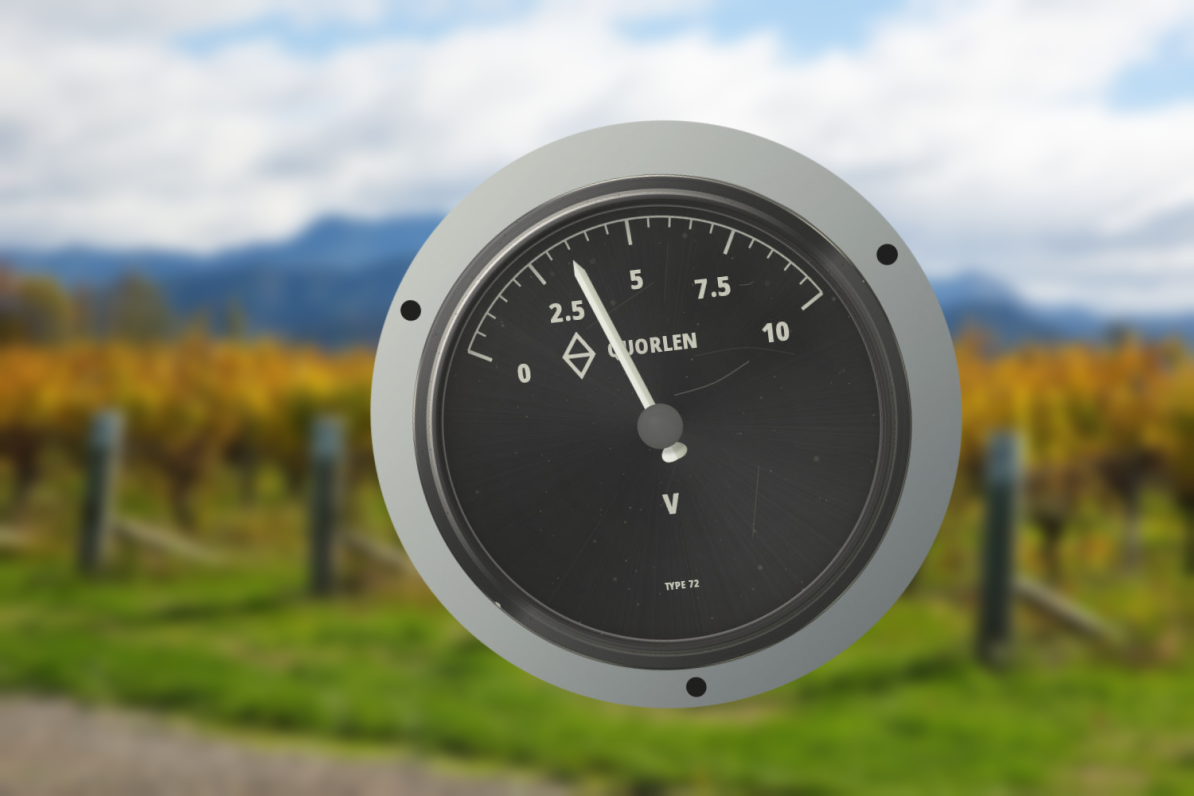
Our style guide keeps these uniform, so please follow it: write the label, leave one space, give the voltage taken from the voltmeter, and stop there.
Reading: 3.5 V
